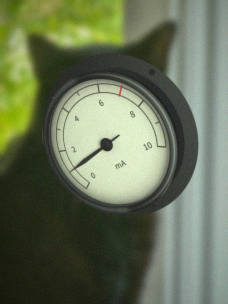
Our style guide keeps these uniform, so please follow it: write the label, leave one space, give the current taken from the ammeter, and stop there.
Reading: 1 mA
